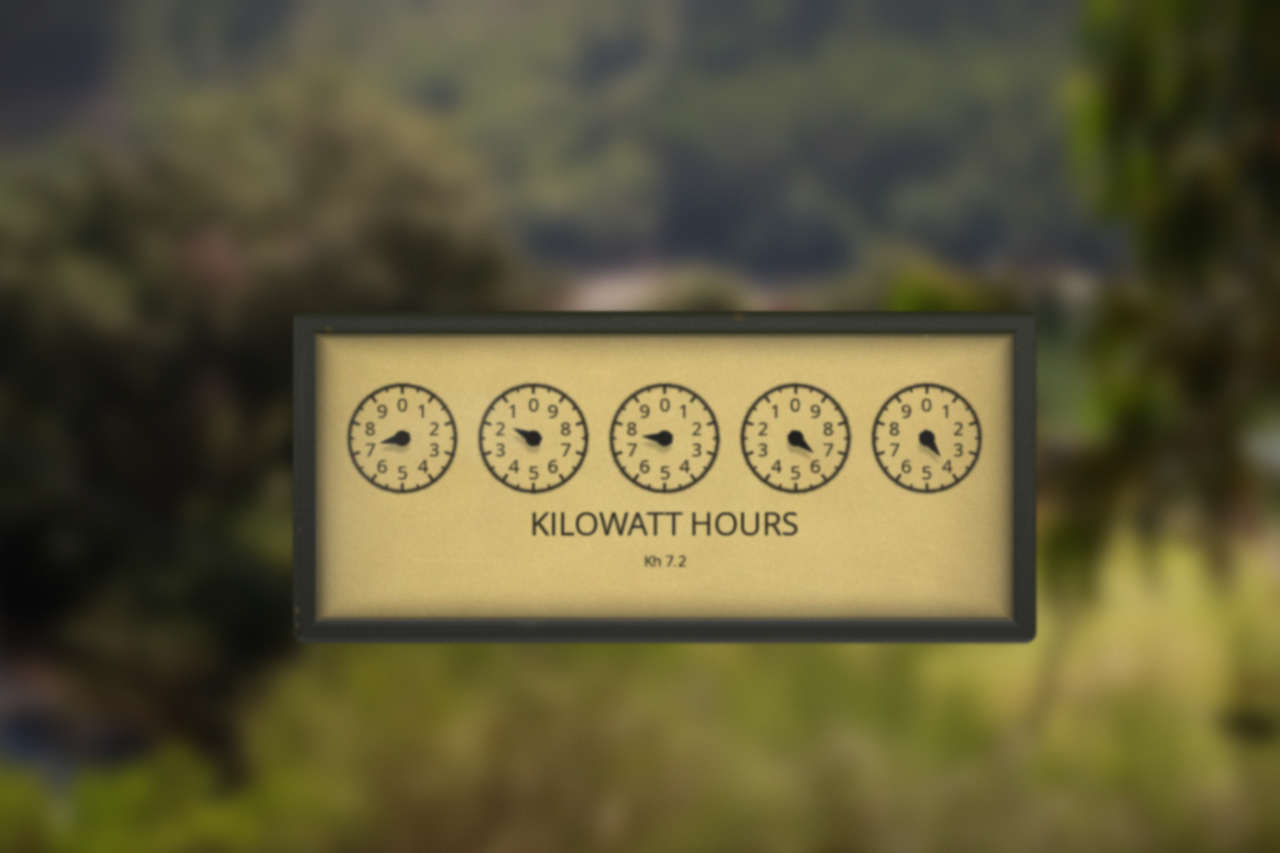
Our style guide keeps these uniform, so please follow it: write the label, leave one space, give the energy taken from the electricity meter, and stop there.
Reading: 71764 kWh
